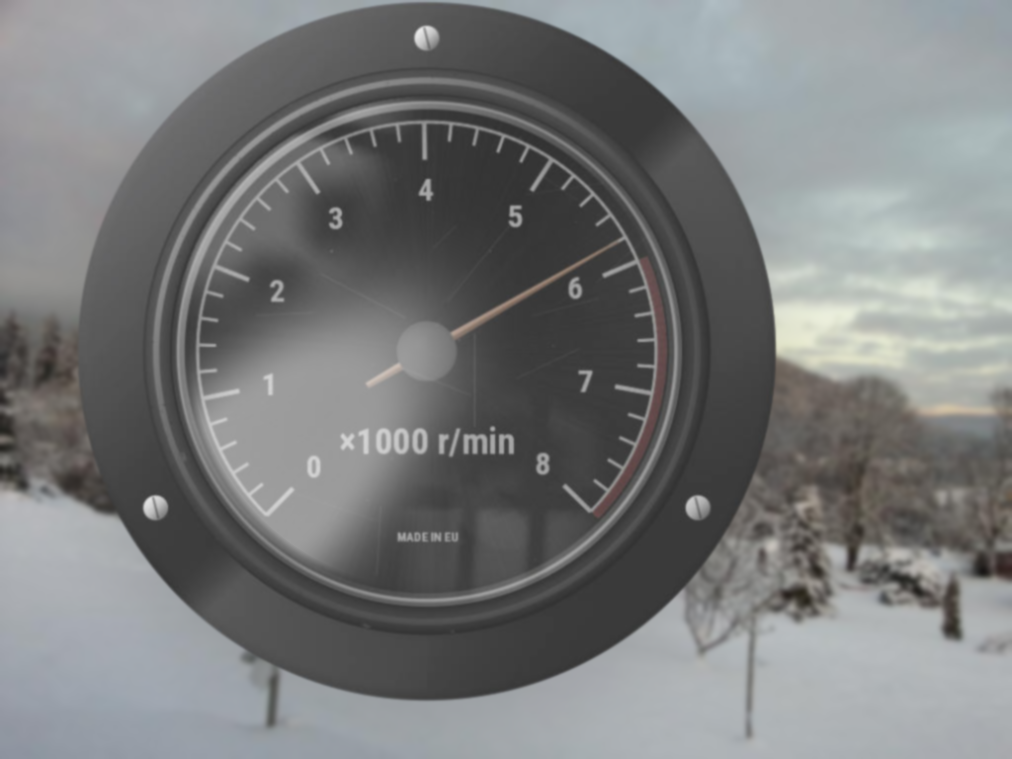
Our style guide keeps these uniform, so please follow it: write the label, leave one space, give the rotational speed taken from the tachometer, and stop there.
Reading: 5800 rpm
